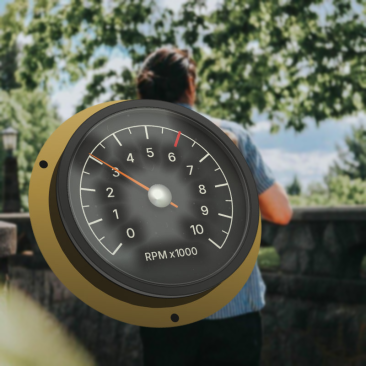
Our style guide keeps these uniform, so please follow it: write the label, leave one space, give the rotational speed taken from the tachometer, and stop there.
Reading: 3000 rpm
